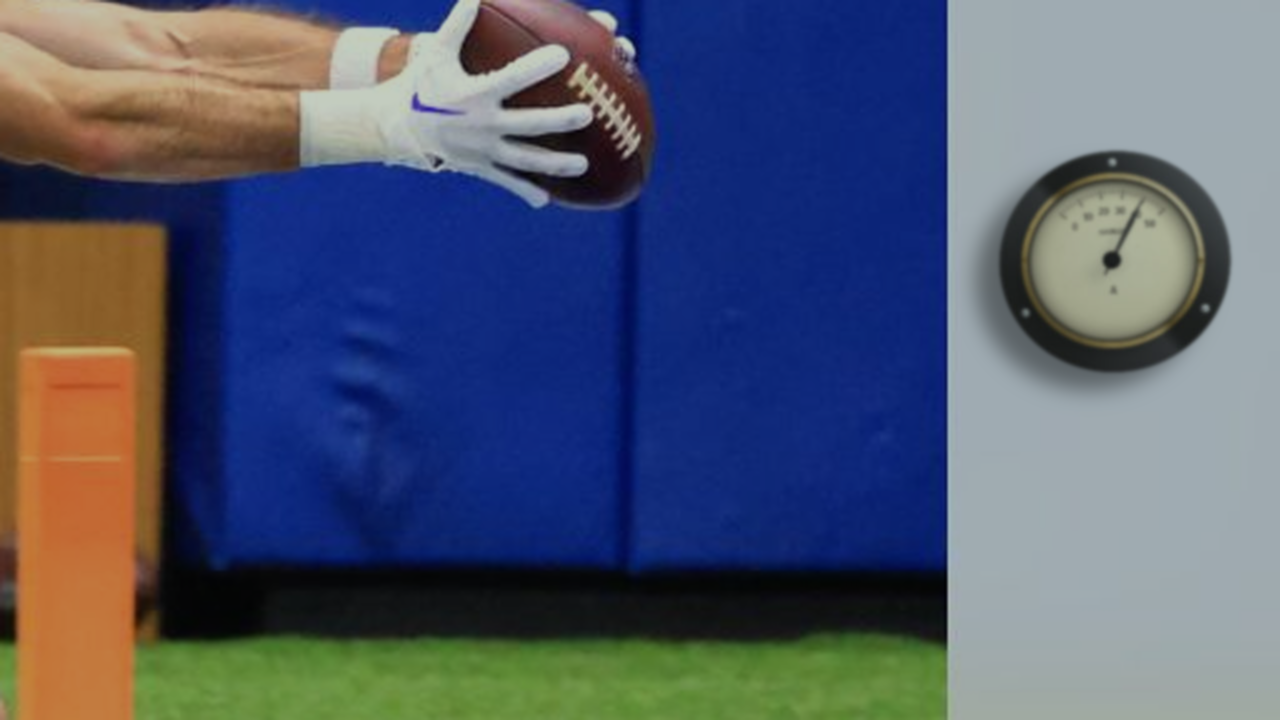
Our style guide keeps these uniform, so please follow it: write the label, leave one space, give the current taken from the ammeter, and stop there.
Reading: 40 A
